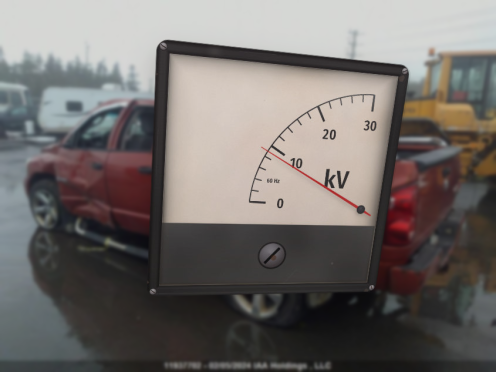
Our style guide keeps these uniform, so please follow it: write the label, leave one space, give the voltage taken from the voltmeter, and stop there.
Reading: 9 kV
